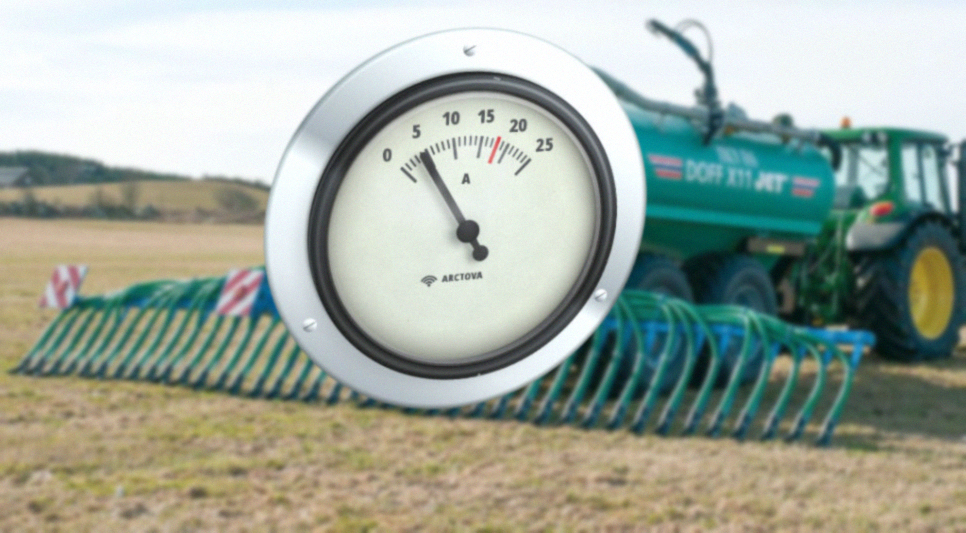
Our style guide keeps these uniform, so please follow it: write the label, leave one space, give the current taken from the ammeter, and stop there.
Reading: 4 A
